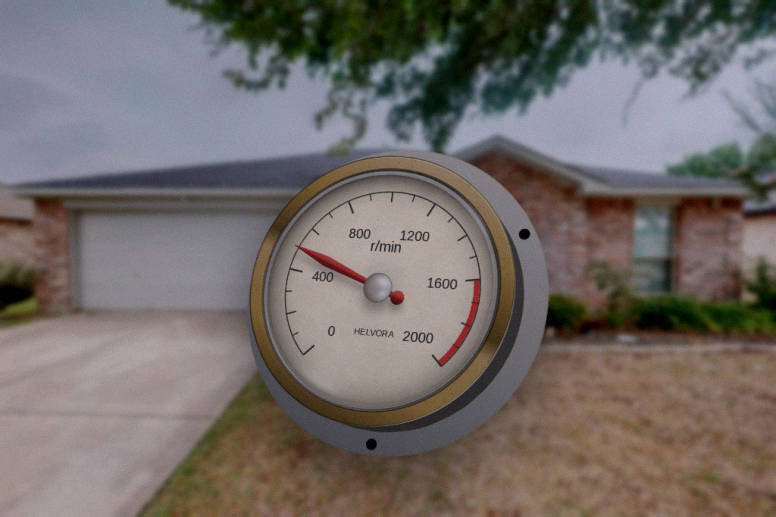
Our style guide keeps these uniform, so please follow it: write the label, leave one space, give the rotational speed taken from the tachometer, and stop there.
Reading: 500 rpm
